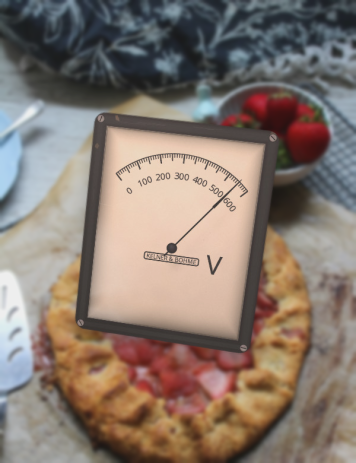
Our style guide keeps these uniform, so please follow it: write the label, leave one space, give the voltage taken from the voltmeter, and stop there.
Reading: 550 V
